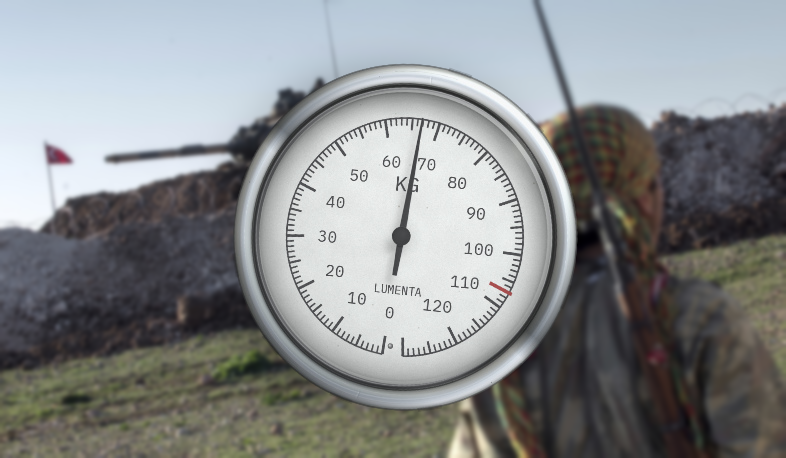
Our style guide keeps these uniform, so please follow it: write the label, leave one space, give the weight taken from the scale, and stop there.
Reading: 67 kg
